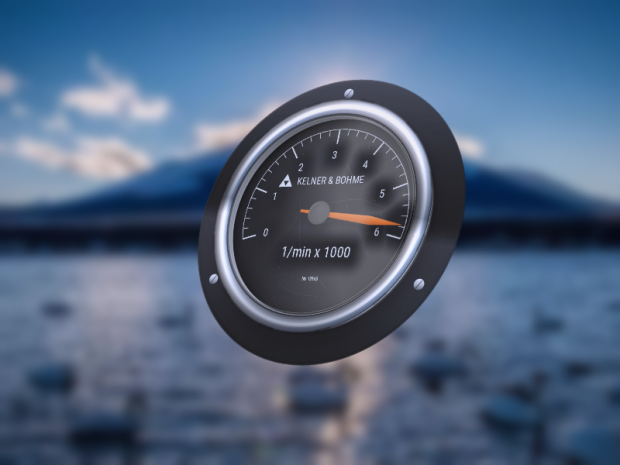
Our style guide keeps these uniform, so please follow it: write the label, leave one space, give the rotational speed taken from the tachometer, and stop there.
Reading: 5800 rpm
